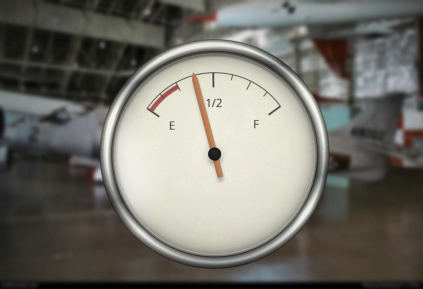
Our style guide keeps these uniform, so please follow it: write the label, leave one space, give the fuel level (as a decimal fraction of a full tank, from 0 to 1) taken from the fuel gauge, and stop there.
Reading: 0.375
